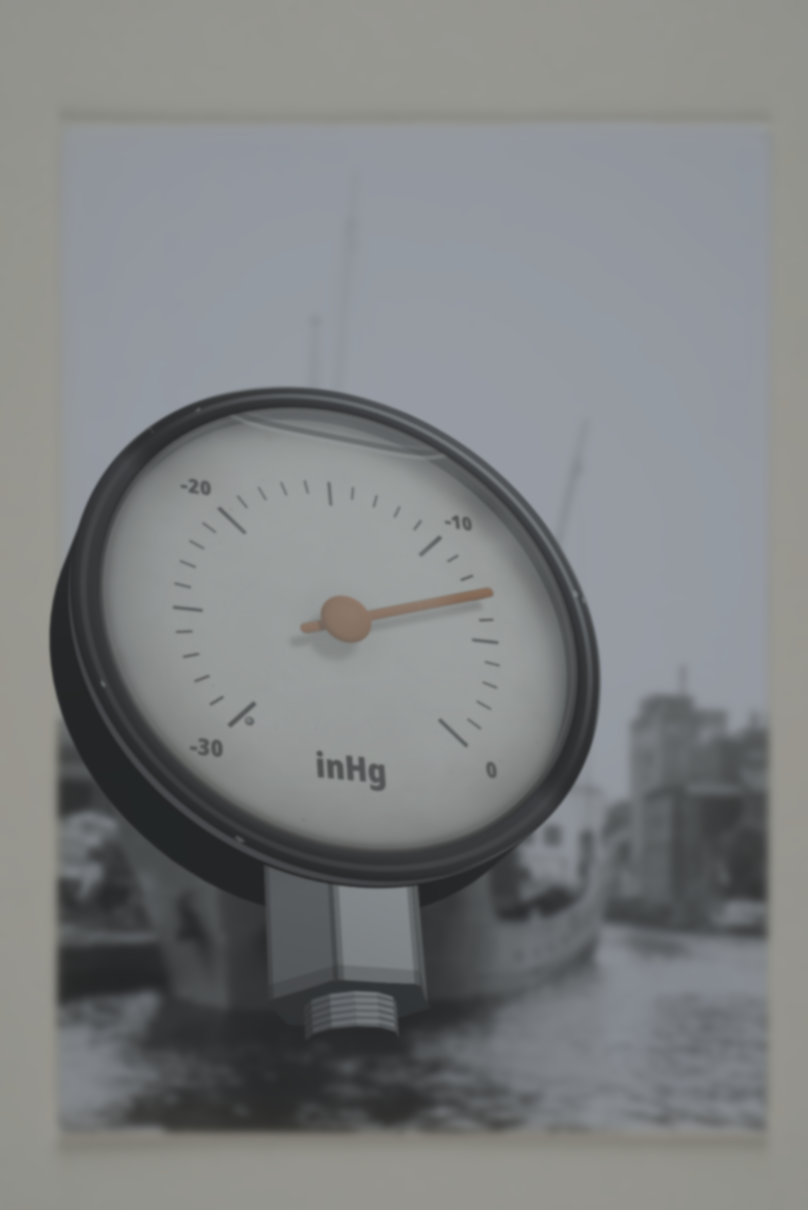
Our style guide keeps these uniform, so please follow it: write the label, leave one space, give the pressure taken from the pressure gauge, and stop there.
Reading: -7 inHg
